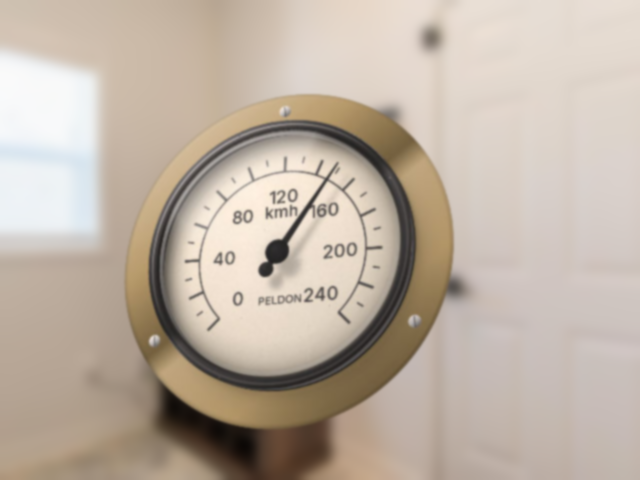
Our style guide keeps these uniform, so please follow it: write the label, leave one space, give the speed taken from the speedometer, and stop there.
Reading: 150 km/h
